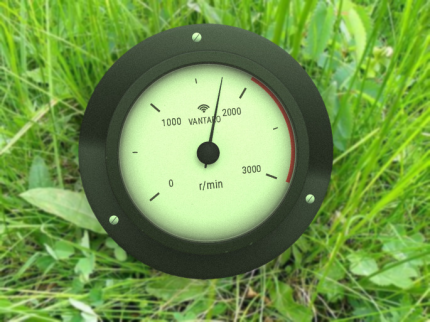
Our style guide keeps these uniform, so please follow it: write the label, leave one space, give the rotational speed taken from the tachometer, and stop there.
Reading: 1750 rpm
